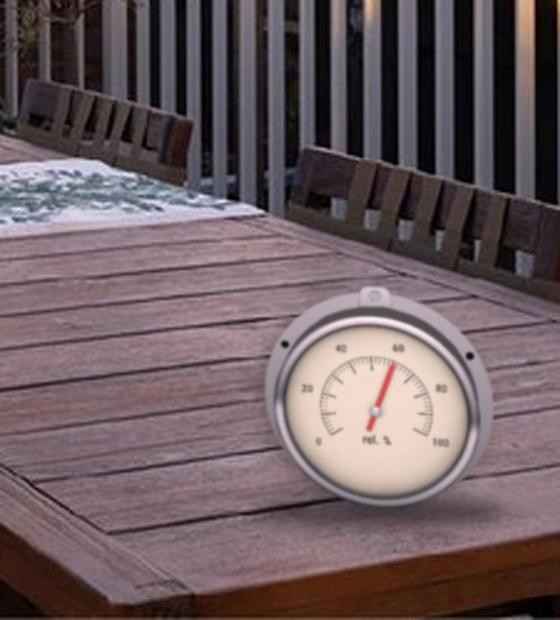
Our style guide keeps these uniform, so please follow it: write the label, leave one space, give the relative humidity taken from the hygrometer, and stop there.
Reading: 60 %
